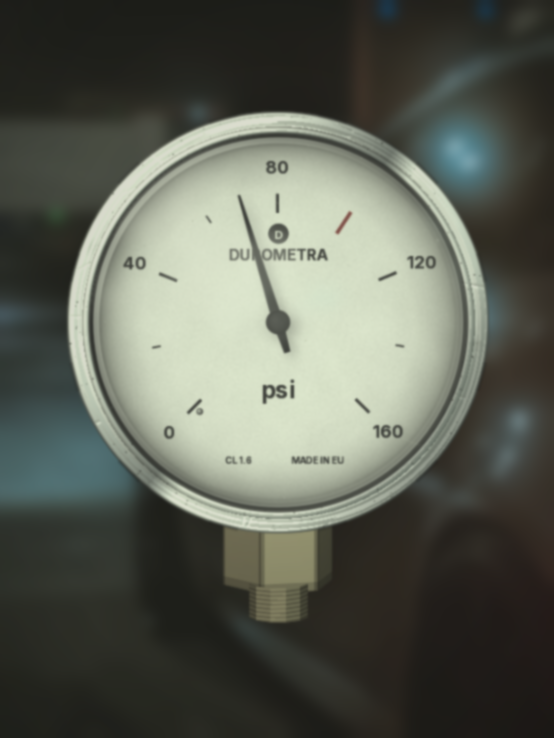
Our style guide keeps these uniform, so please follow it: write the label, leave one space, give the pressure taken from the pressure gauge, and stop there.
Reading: 70 psi
